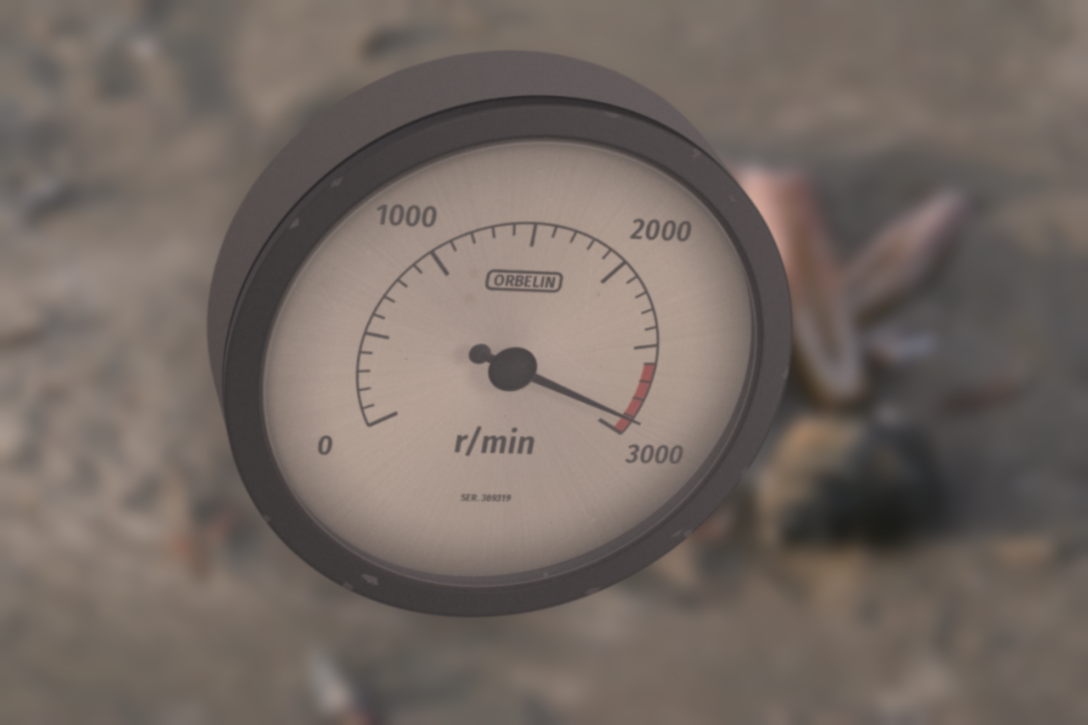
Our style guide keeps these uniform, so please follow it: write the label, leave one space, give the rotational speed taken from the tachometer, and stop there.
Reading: 2900 rpm
